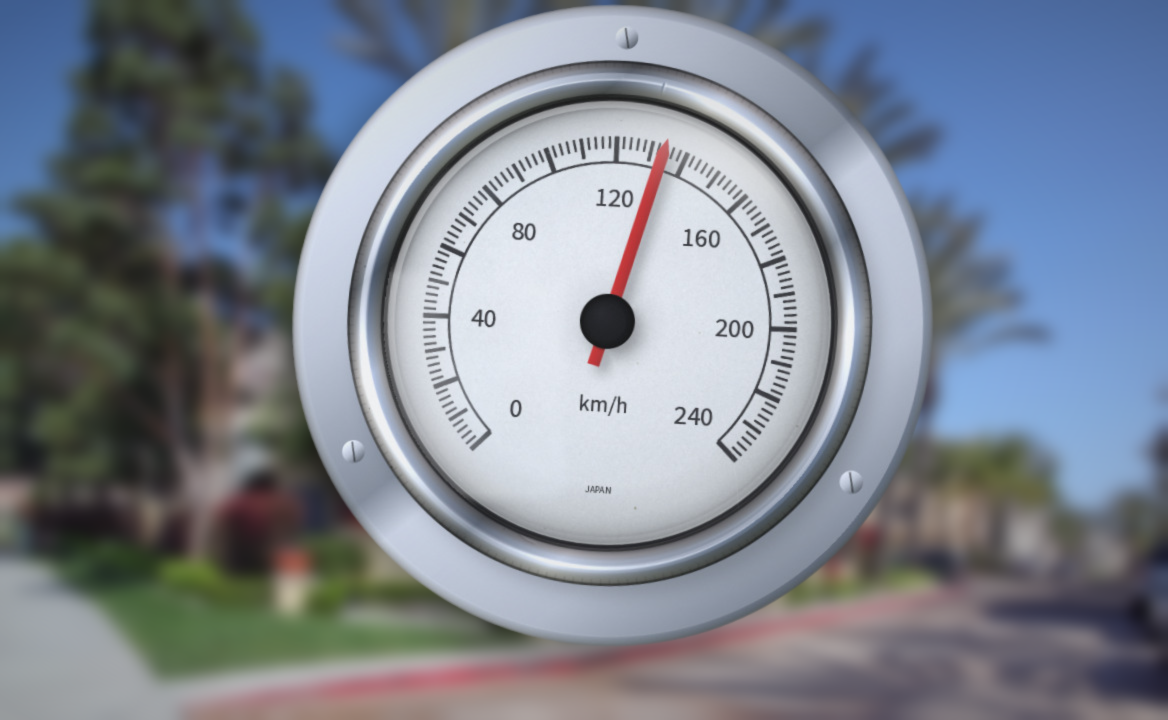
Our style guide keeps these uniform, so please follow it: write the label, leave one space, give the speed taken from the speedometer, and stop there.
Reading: 134 km/h
